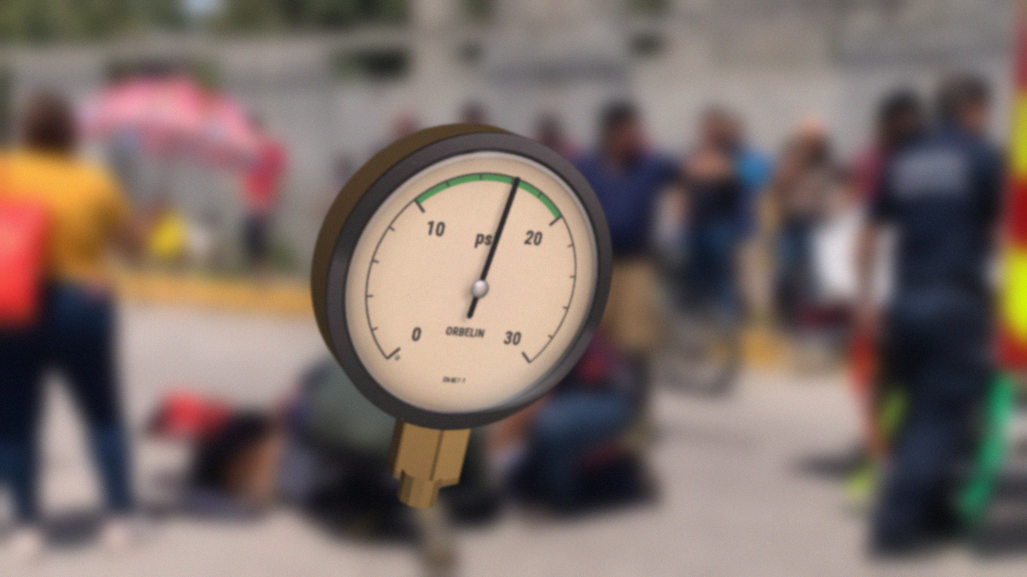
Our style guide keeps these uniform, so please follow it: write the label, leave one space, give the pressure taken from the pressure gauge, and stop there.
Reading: 16 psi
